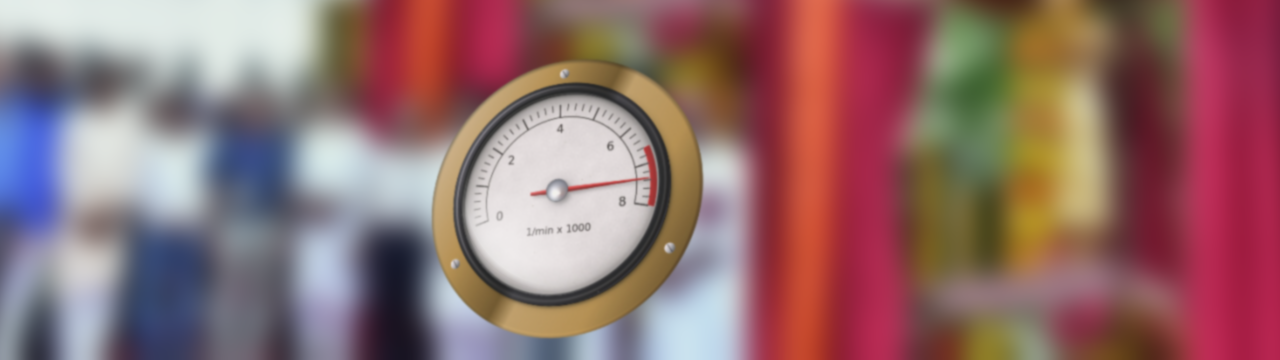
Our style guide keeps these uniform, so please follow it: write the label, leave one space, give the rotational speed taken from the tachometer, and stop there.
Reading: 7400 rpm
